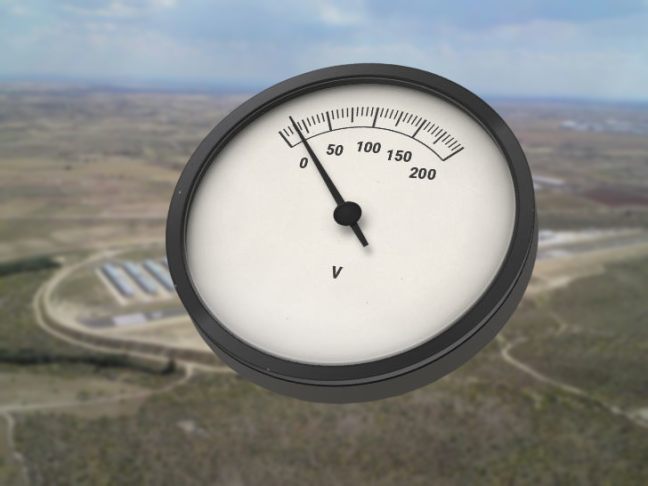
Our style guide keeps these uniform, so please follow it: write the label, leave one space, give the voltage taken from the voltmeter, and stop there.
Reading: 15 V
